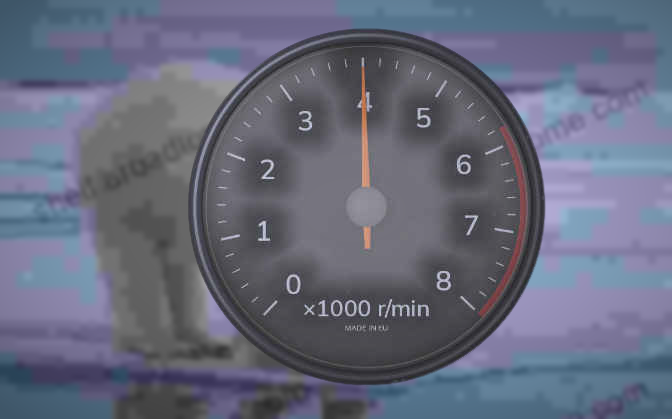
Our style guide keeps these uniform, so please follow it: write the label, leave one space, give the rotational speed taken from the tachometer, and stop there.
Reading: 4000 rpm
